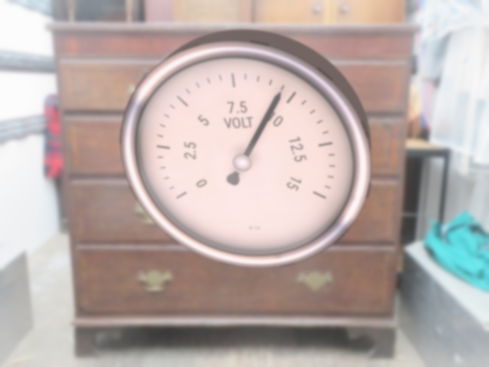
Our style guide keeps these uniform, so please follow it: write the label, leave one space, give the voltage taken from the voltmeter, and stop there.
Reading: 9.5 V
